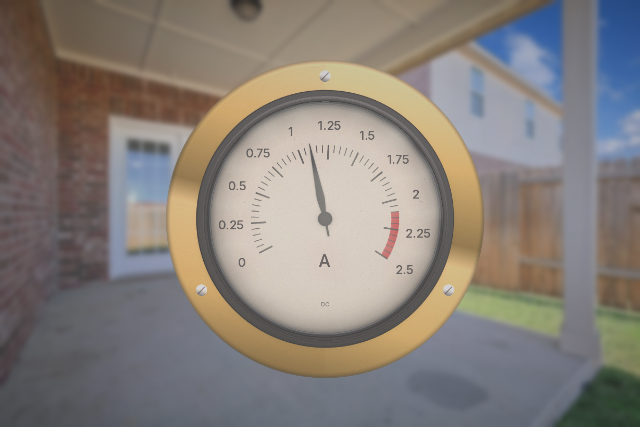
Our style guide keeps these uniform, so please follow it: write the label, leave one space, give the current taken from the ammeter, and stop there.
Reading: 1.1 A
